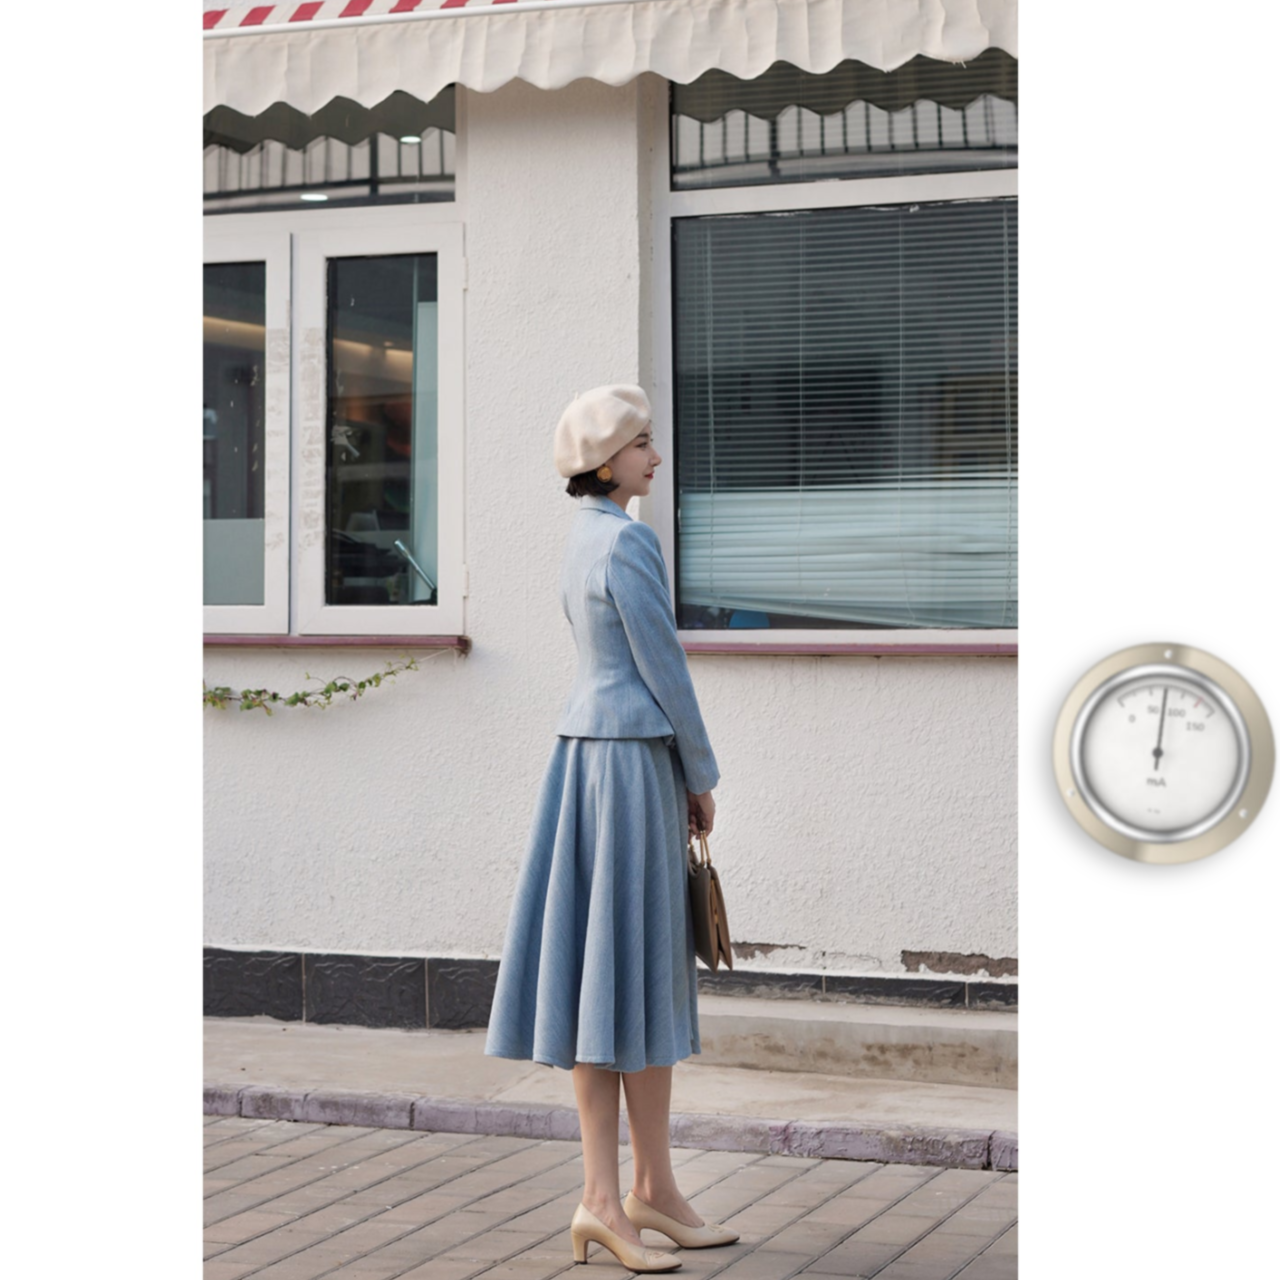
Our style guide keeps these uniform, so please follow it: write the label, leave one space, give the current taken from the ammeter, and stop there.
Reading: 75 mA
